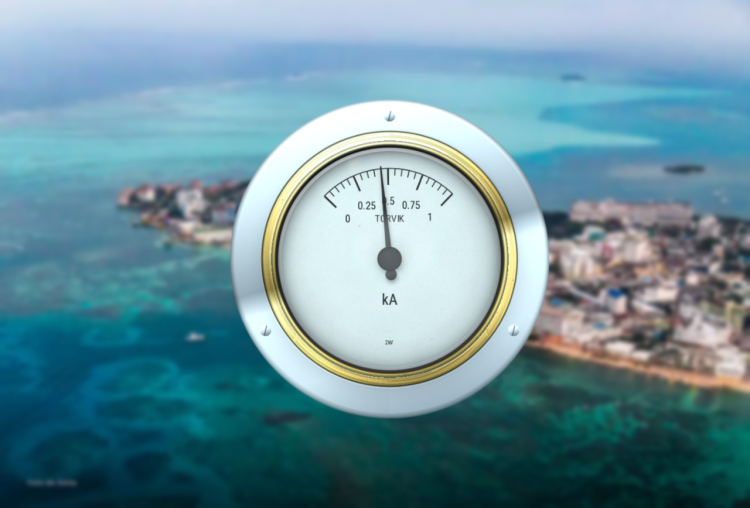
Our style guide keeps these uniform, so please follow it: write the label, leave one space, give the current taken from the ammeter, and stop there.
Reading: 0.45 kA
